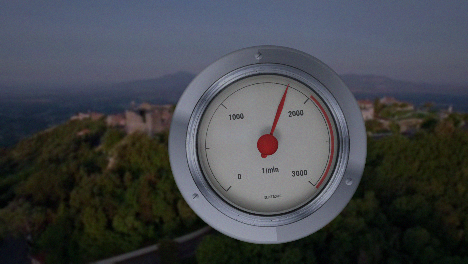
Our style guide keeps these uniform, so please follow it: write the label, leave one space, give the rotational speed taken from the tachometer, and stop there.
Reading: 1750 rpm
